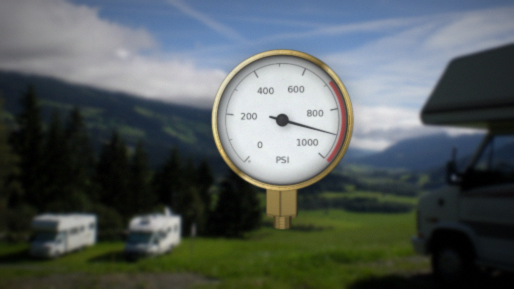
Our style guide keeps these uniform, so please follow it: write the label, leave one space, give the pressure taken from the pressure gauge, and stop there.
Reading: 900 psi
